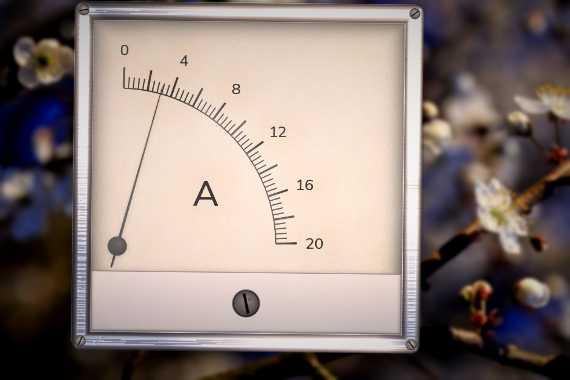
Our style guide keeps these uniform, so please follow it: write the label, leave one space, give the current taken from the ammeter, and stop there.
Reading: 3.2 A
